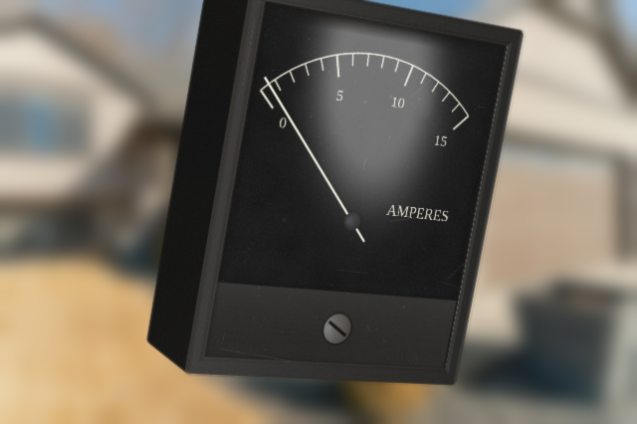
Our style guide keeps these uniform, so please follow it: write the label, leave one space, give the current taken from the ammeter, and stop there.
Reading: 0.5 A
